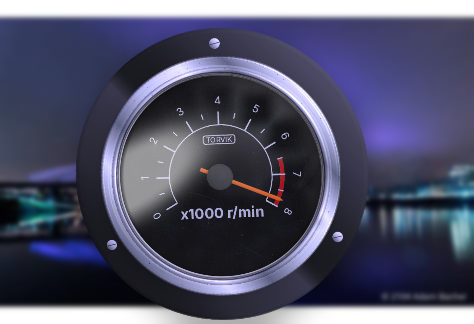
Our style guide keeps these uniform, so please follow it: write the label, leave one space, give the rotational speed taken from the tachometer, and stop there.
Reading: 7750 rpm
